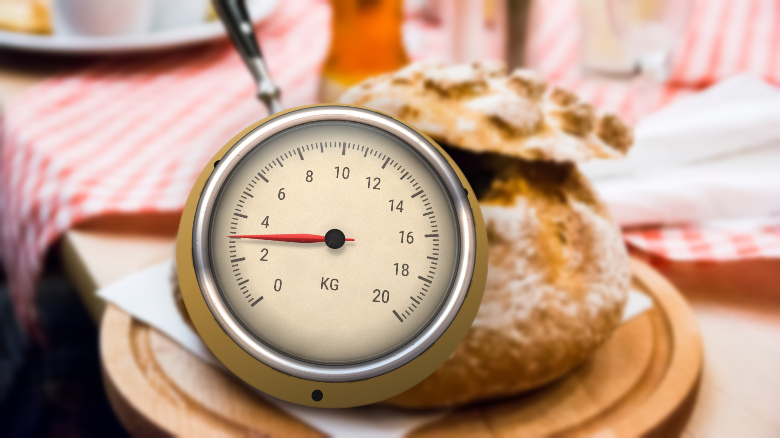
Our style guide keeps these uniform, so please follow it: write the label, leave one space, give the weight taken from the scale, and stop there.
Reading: 3 kg
